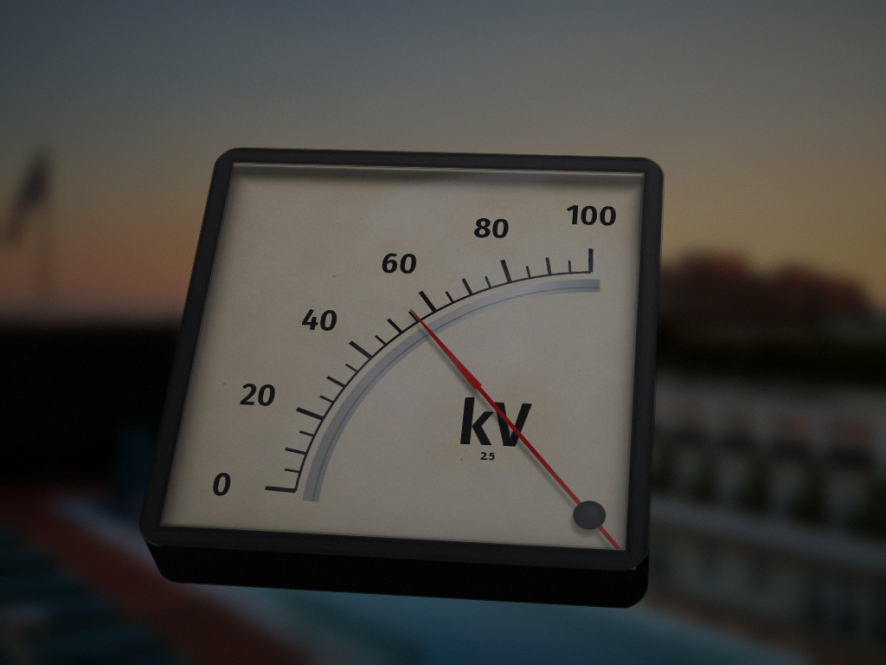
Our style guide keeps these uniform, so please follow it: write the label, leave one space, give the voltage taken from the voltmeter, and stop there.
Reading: 55 kV
